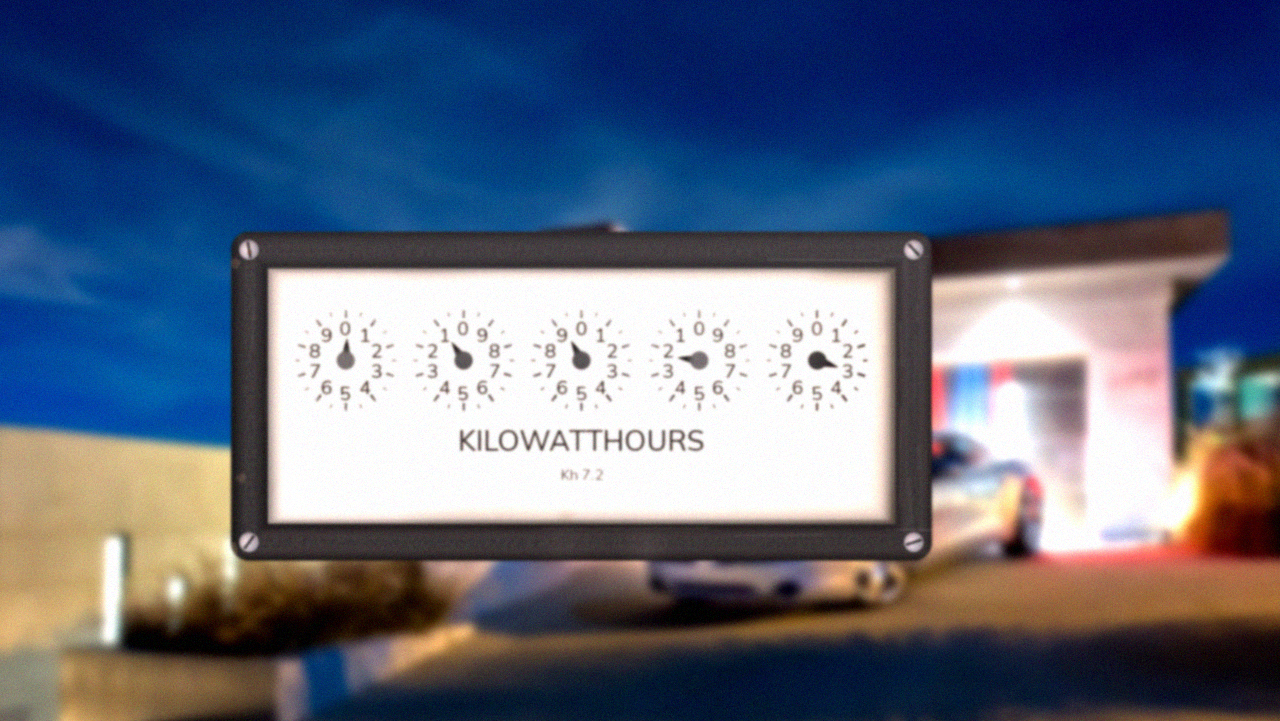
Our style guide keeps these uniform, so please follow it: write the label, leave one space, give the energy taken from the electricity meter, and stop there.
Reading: 923 kWh
